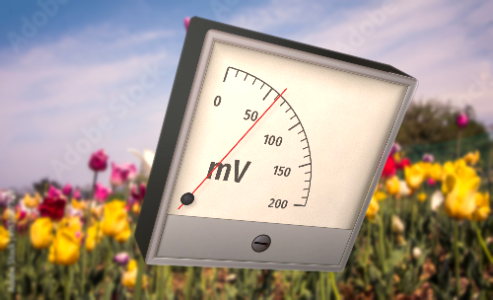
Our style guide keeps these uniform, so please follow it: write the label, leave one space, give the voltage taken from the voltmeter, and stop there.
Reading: 60 mV
